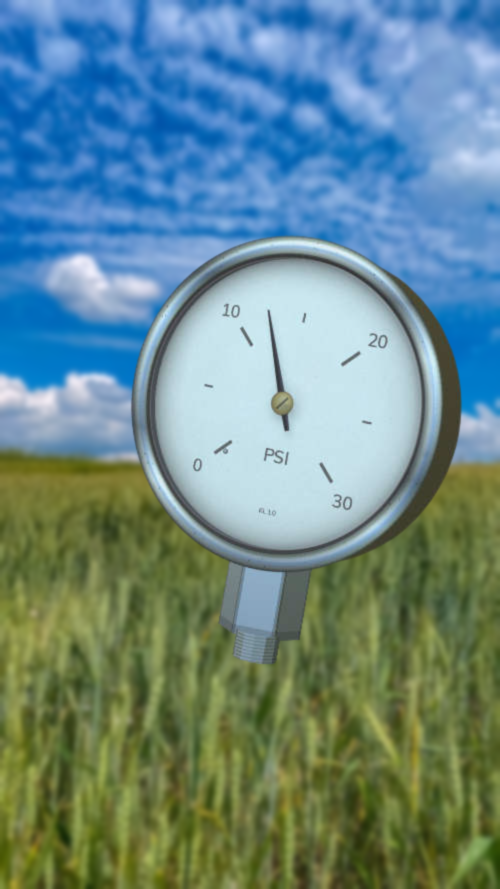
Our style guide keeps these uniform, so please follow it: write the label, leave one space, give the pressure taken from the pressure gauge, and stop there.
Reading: 12.5 psi
